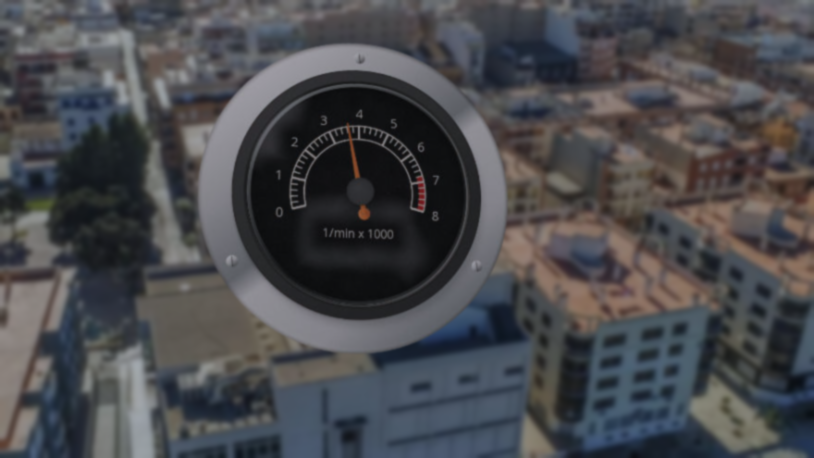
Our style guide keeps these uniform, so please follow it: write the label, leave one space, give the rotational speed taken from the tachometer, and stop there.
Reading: 3600 rpm
